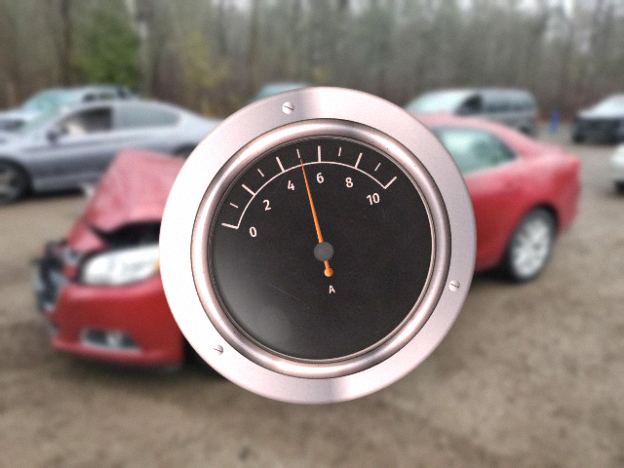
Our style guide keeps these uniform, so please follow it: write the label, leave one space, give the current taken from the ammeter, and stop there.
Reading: 5 A
